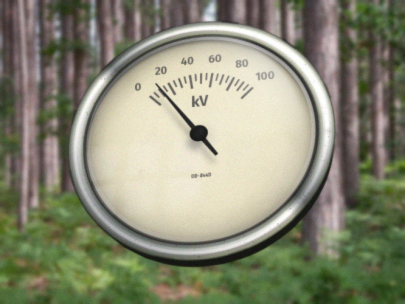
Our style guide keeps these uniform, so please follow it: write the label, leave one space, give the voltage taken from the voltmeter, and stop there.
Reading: 10 kV
